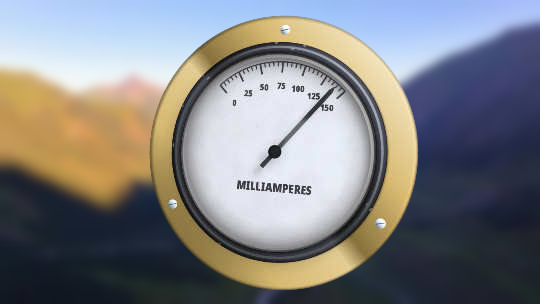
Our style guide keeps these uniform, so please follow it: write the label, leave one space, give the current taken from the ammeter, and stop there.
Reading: 140 mA
